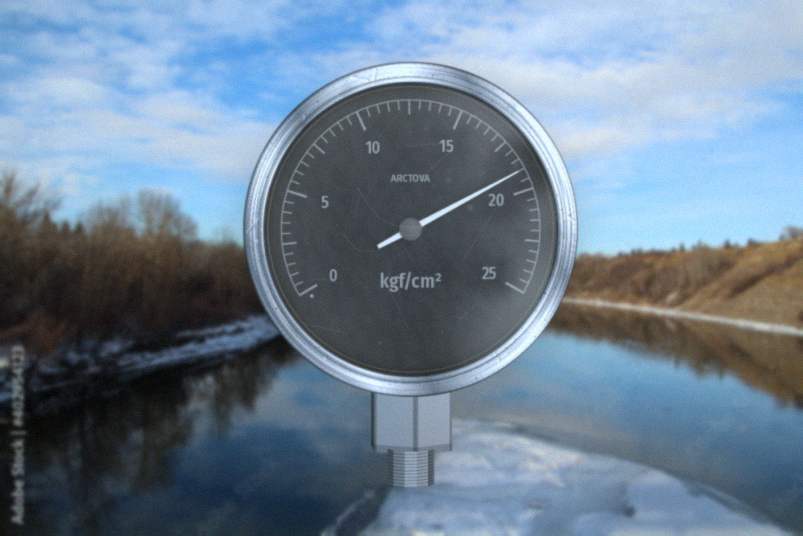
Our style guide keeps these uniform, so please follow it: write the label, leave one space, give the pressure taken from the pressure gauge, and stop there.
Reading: 19 kg/cm²
